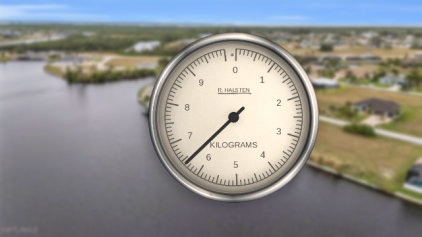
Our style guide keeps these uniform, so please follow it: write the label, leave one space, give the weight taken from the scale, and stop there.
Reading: 6.4 kg
